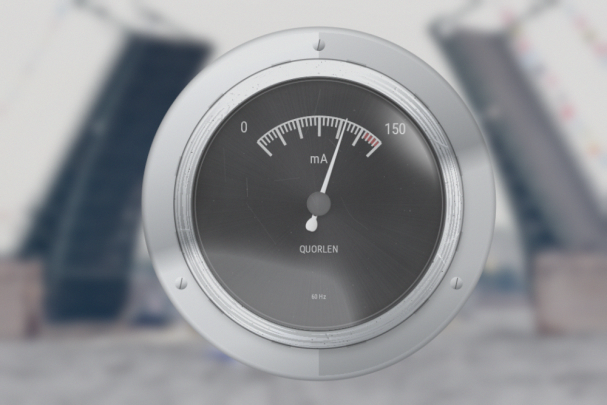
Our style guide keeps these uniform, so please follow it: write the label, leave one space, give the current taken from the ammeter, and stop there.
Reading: 105 mA
